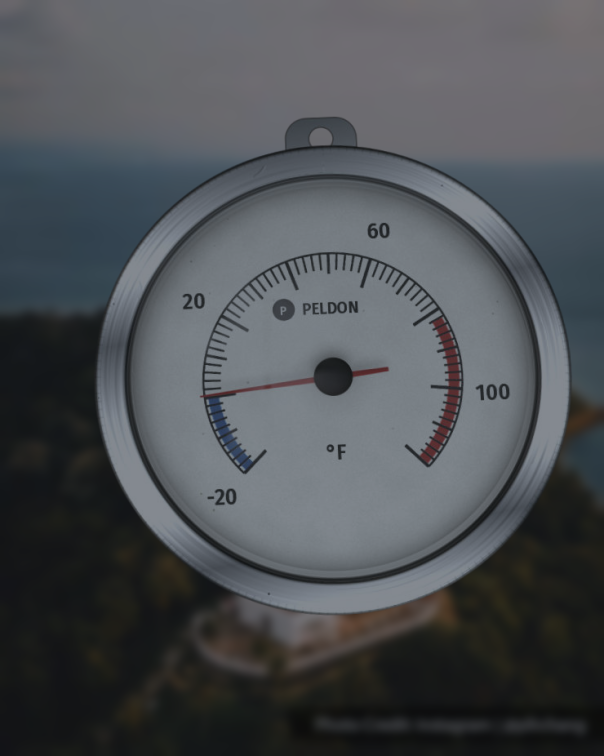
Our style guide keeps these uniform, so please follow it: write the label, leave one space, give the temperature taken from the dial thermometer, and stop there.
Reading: 0 °F
